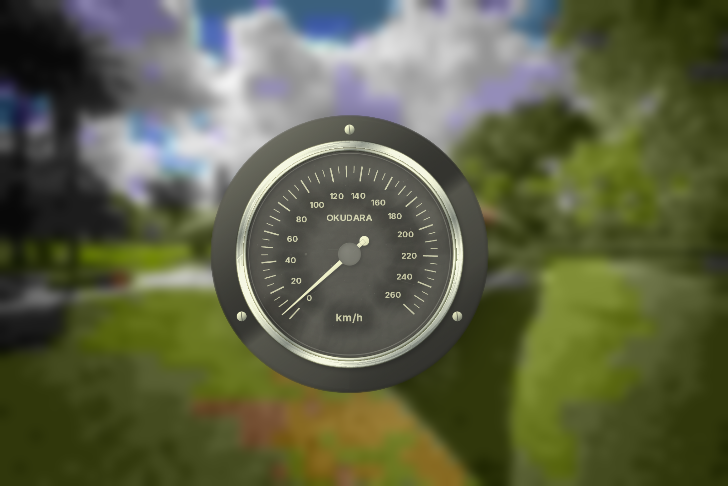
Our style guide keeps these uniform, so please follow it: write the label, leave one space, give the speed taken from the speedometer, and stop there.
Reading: 5 km/h
